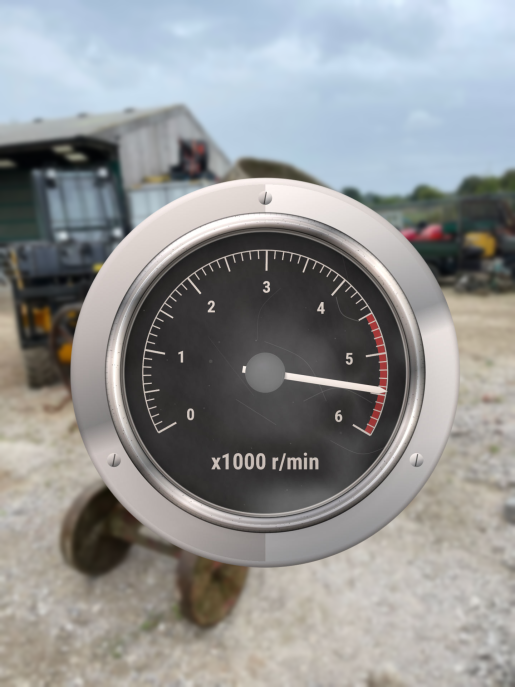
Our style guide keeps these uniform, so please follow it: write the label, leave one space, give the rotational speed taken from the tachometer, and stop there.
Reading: 5450 rpm
